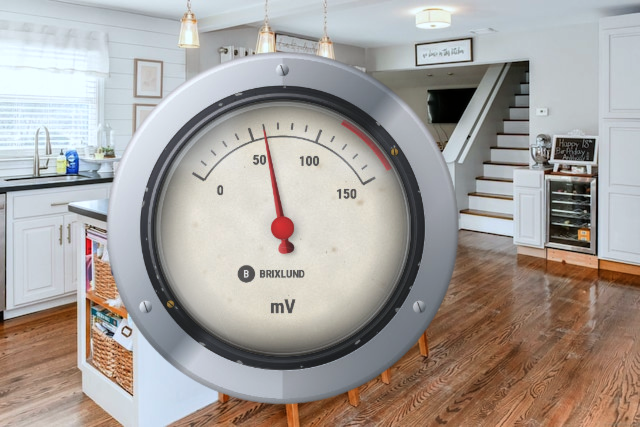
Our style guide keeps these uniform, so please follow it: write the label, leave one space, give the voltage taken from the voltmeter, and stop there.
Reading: 60 mV
